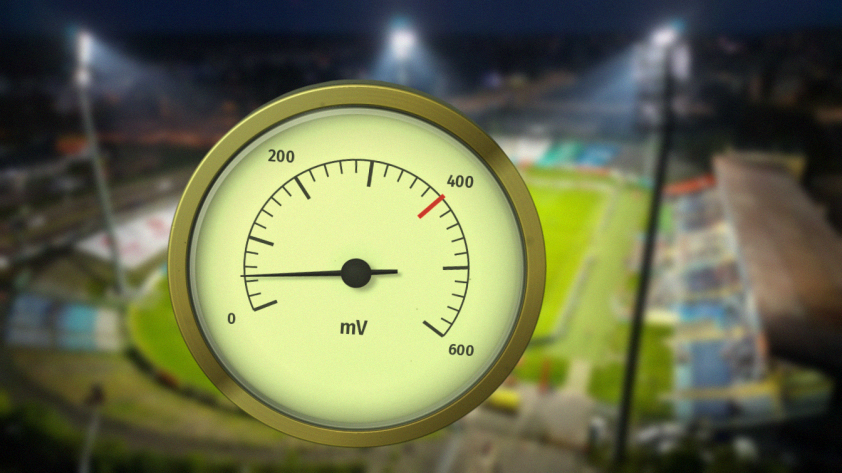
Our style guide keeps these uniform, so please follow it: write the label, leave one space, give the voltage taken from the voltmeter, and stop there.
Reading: 50 mV
